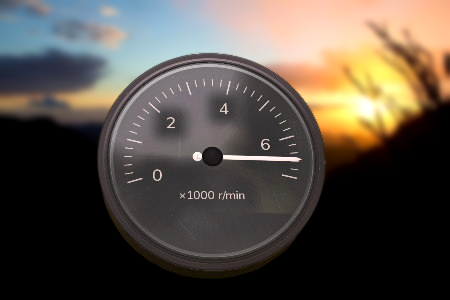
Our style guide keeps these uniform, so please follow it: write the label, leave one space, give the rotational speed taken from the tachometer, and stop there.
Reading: 6600 rpm
